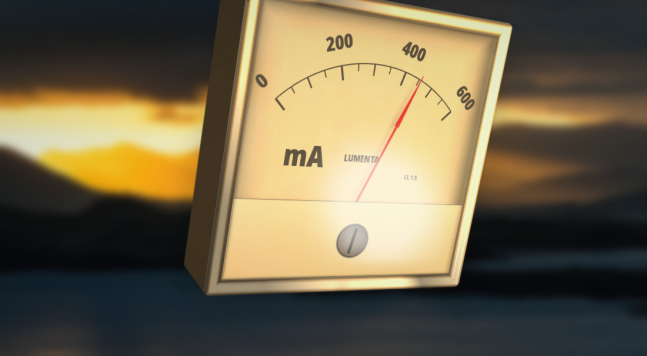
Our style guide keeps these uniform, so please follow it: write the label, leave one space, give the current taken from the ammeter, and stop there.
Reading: 450 mA
